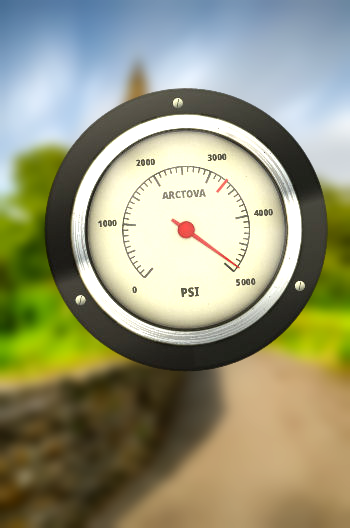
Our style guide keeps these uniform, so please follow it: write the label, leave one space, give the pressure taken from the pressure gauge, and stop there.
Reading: 4900 psi
